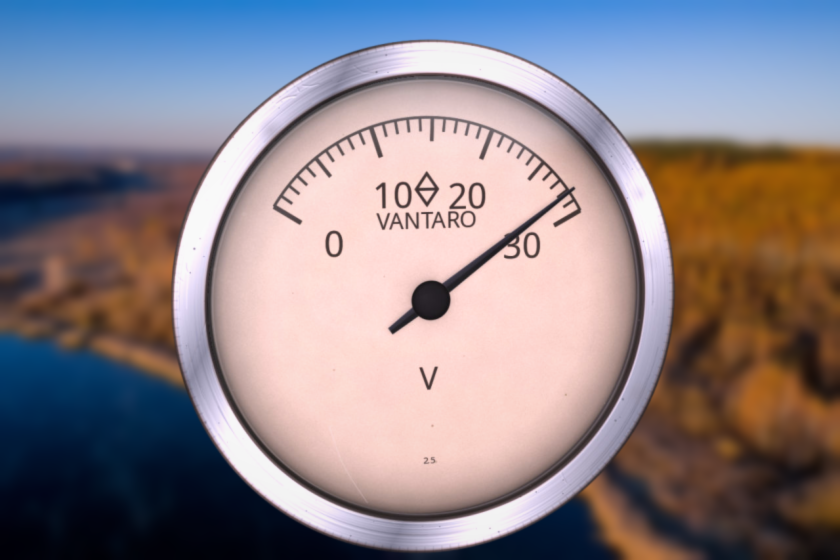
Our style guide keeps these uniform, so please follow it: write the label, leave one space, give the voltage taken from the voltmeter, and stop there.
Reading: 28 V
